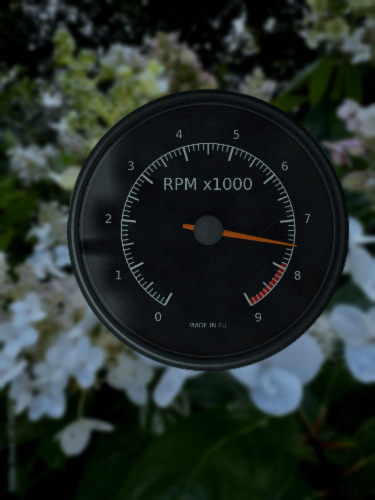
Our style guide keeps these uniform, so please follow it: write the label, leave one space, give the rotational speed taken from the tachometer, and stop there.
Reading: 7500 rpm
